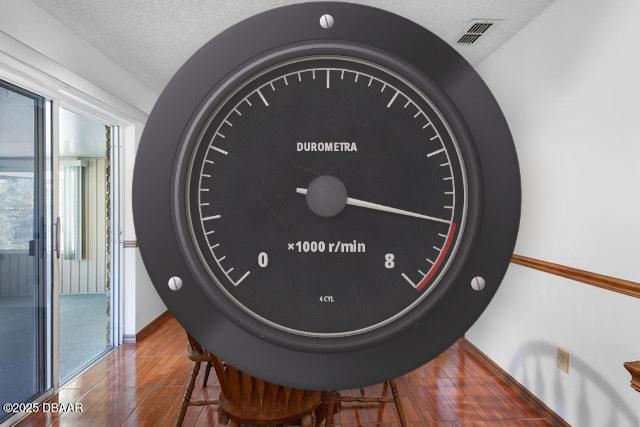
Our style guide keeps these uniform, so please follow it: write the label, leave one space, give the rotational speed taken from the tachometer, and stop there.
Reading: 7000 rpm
